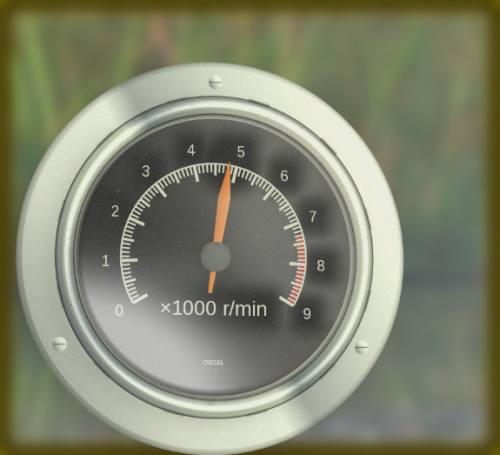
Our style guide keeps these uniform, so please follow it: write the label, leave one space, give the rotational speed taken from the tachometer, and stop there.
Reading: 4800 rpm
